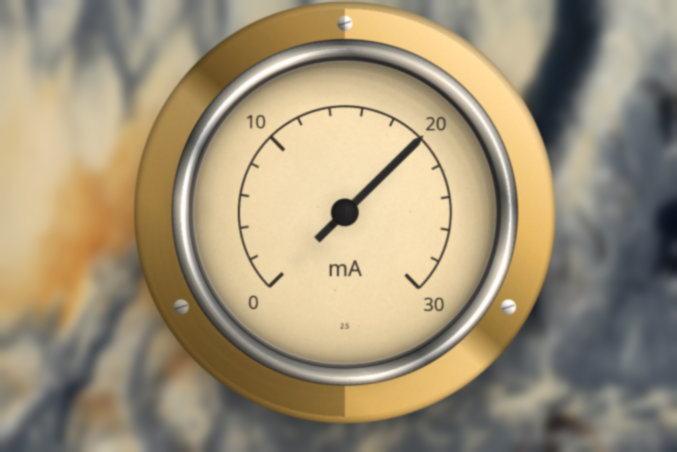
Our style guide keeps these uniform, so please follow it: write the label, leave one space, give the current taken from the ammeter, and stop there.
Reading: 20 mA
